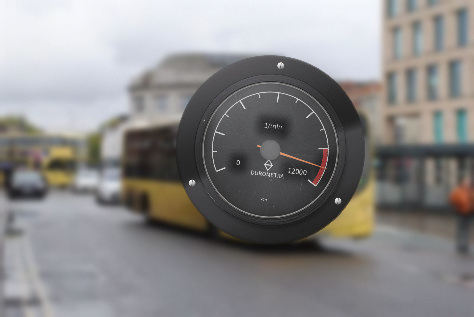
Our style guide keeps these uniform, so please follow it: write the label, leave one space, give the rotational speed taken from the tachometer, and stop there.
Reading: 11000 rpm
